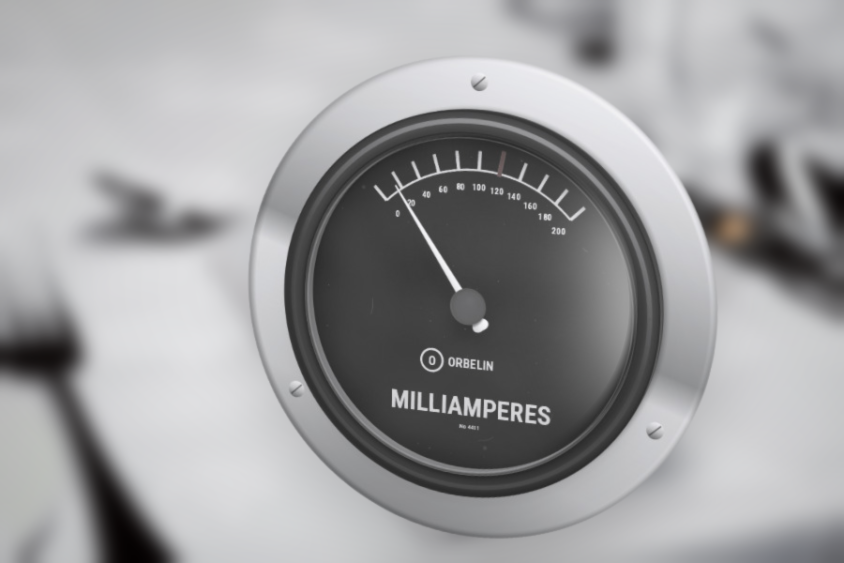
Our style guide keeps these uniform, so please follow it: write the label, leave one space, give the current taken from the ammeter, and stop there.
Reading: 20 mA
